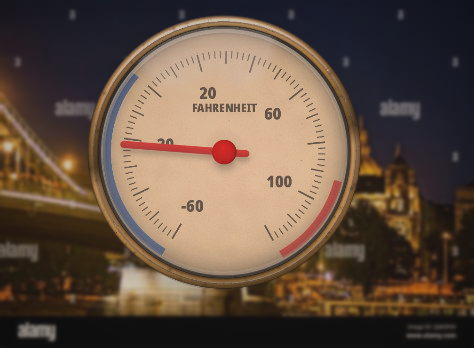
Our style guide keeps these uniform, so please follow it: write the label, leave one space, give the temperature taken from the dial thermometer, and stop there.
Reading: -22 °F
